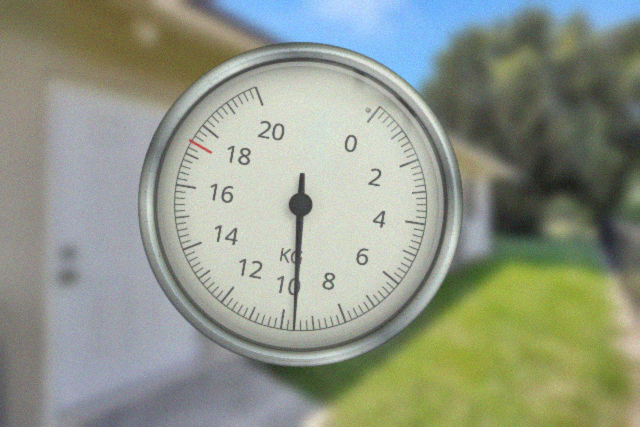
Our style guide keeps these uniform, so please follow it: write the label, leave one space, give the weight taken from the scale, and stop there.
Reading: 9.6 kg
